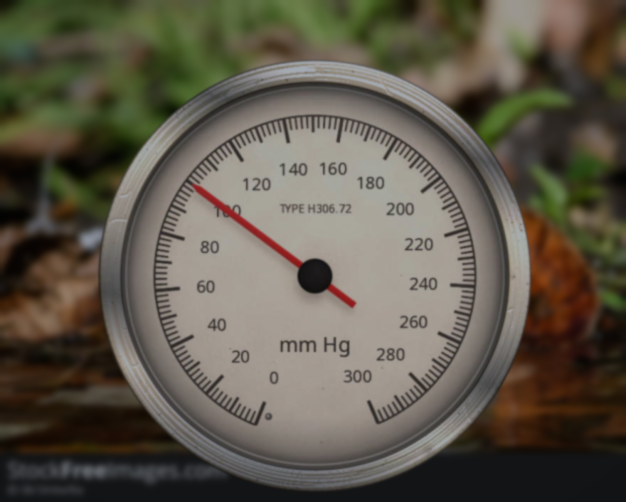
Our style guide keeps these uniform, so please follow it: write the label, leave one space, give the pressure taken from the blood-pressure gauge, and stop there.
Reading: 100 mmHg
